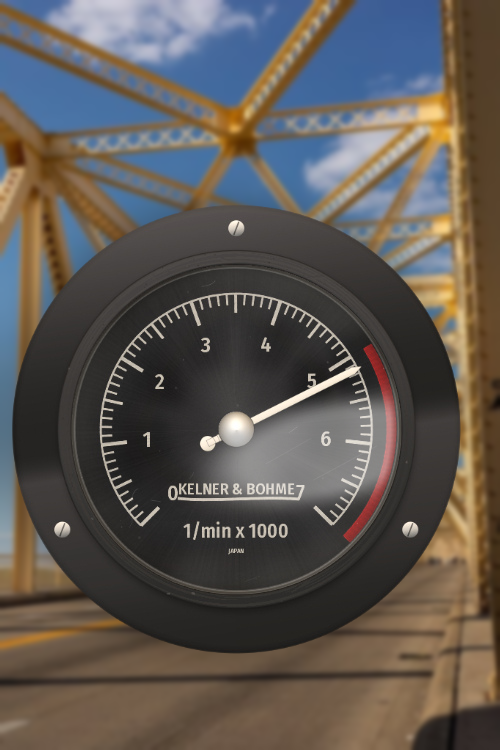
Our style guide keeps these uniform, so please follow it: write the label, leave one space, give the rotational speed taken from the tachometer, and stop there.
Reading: 5150 rpm
